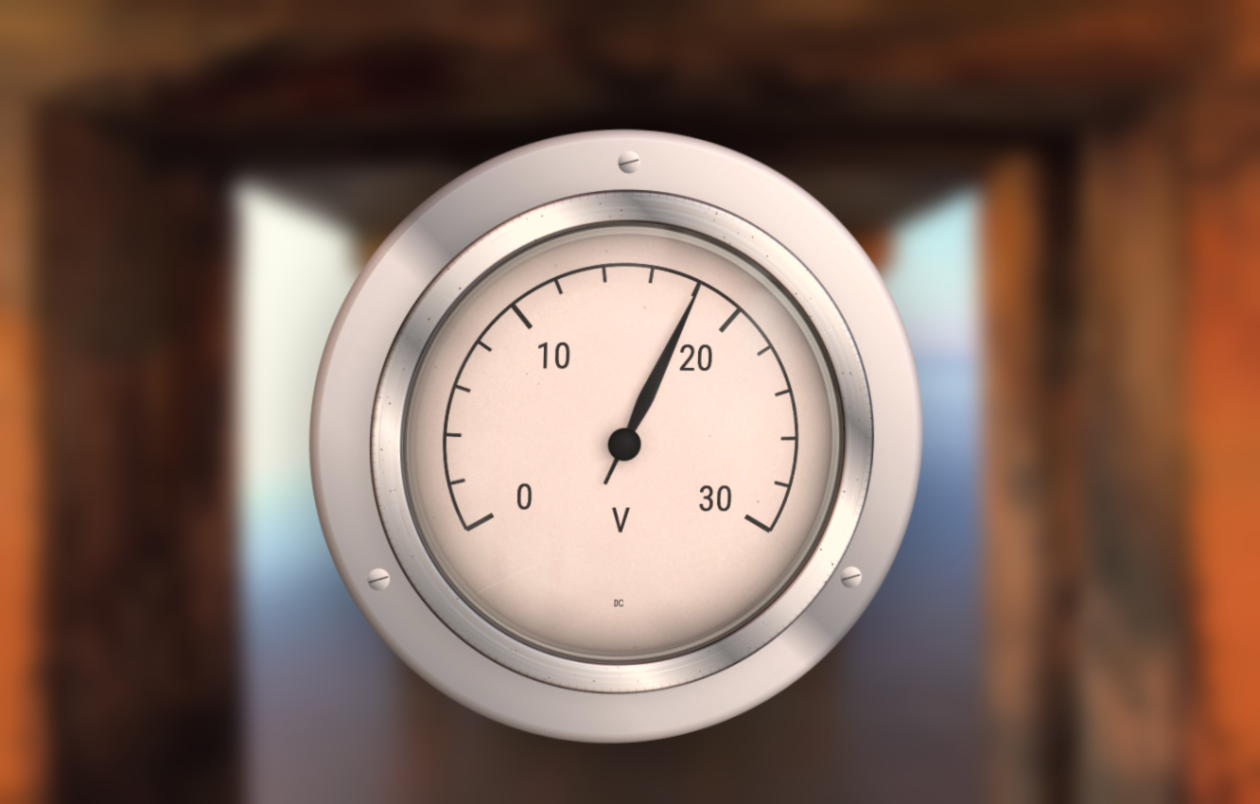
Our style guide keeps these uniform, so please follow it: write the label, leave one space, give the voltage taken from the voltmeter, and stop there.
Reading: 18 V
